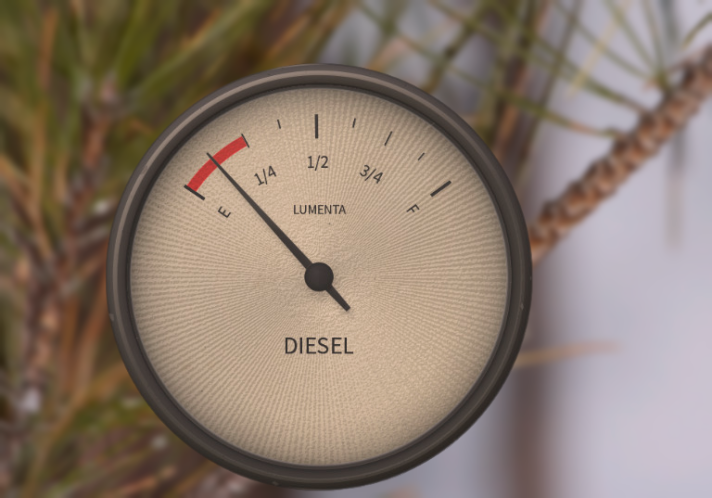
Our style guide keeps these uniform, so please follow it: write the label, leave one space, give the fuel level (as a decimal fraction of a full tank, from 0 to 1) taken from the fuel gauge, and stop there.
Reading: 0.125
